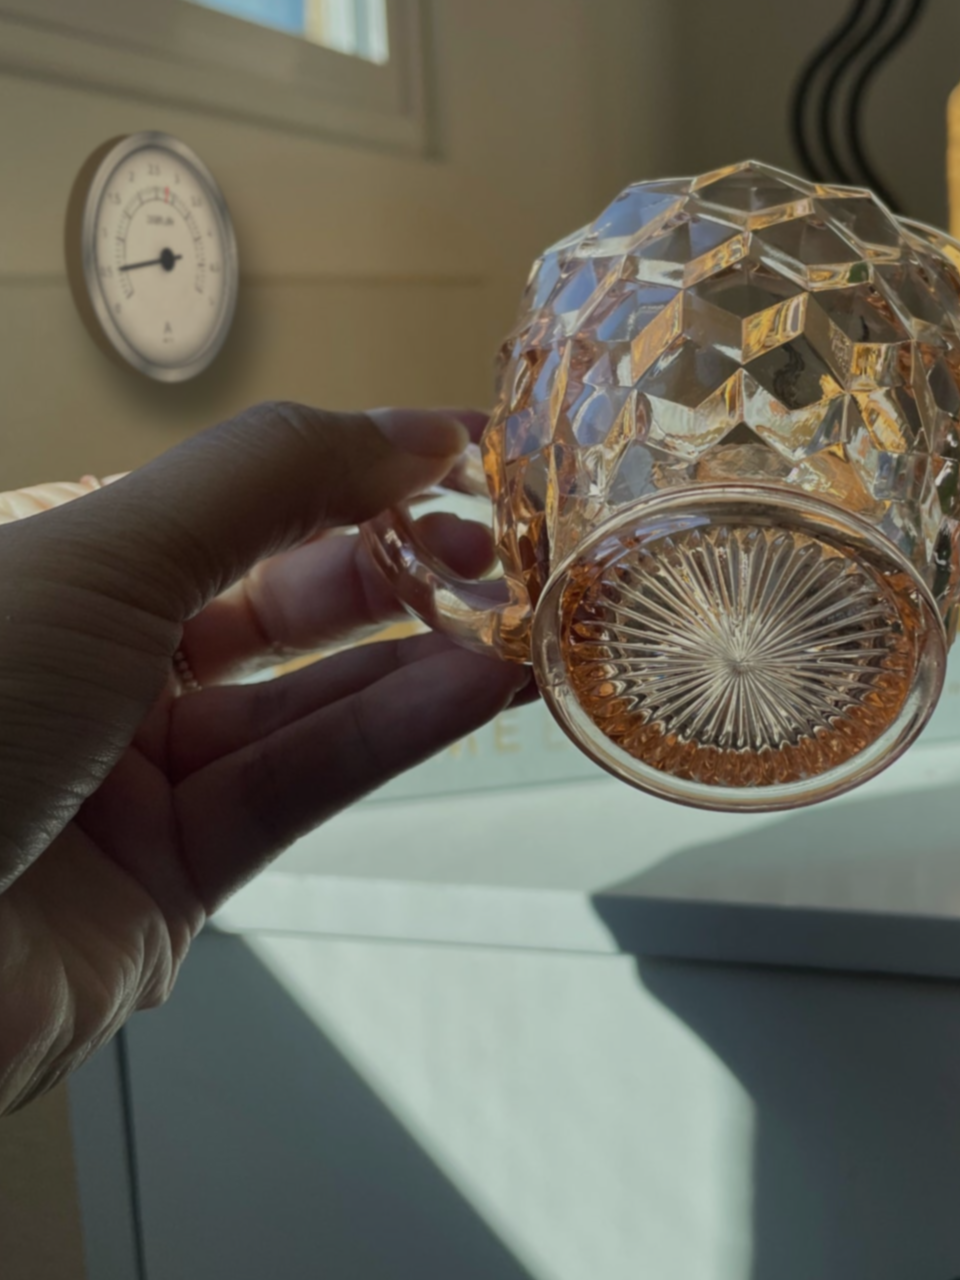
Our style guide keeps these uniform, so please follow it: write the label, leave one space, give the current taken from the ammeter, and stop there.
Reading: 0.5 A
